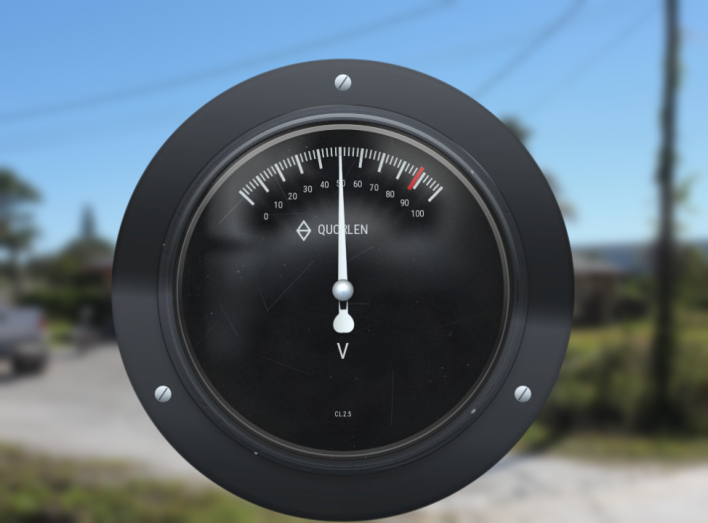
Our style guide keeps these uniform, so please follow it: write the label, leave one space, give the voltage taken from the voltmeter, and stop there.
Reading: 50 V
